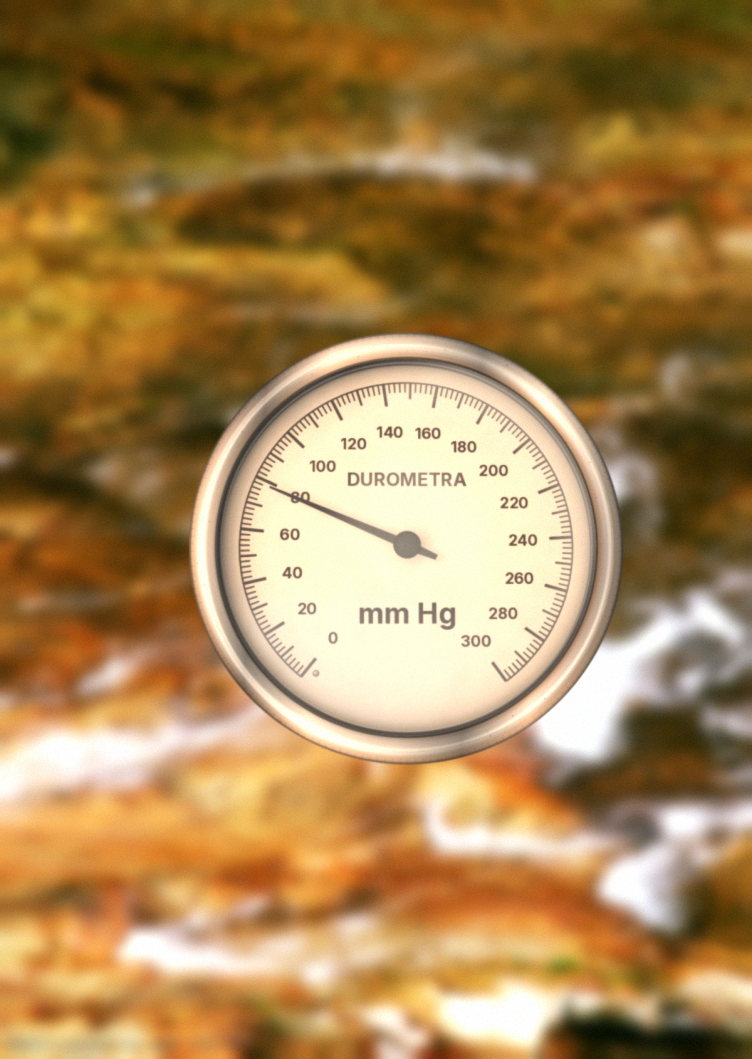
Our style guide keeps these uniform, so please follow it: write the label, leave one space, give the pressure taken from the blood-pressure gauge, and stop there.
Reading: 78 mmHg
